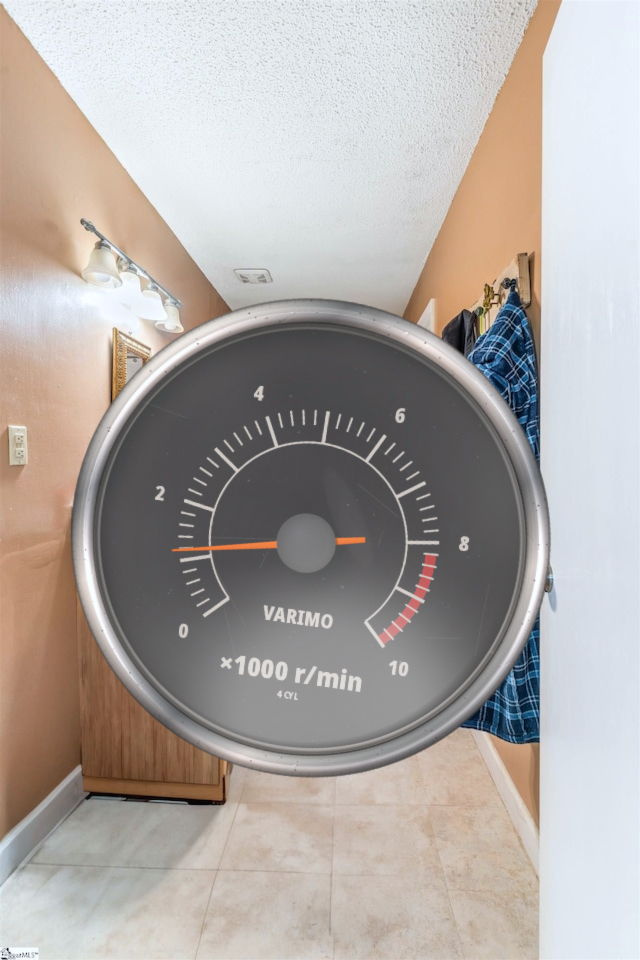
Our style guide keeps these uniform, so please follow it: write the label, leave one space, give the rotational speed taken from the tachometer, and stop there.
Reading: 1200 rpm
